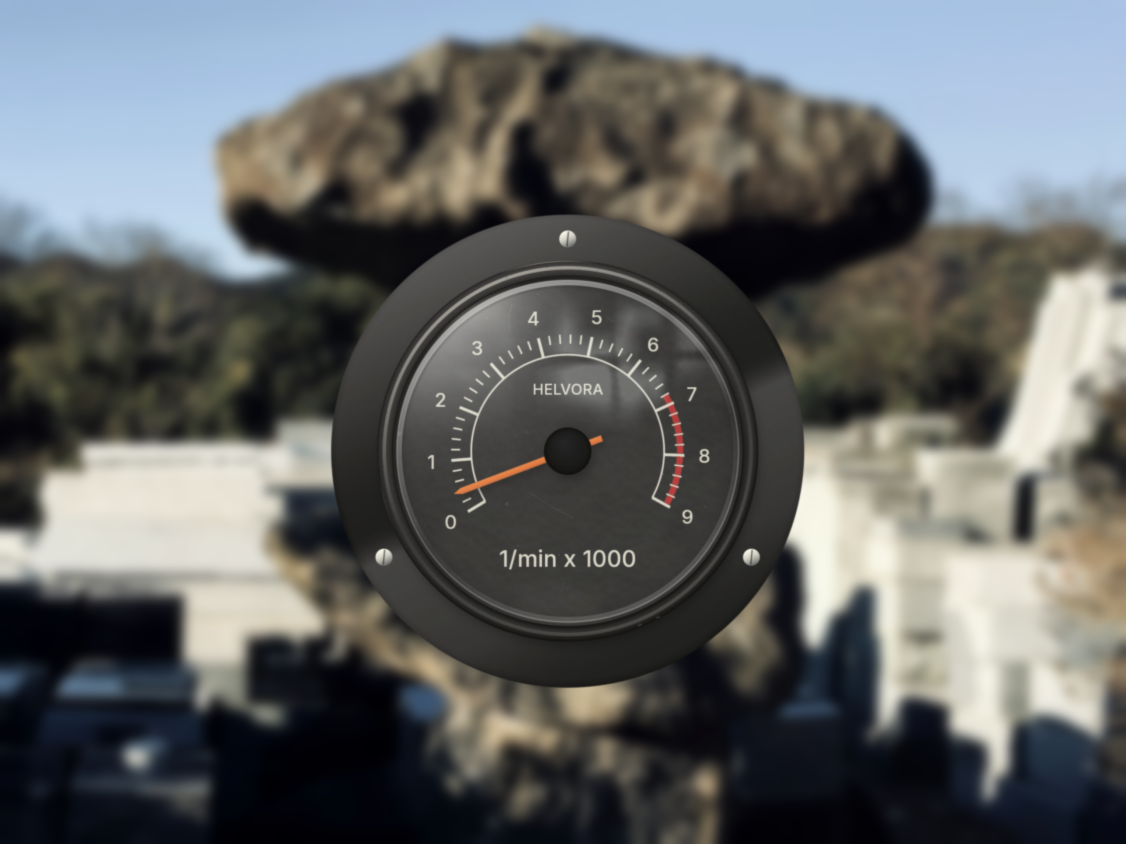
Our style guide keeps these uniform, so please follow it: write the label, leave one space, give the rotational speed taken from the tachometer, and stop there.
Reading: 400 rpm
